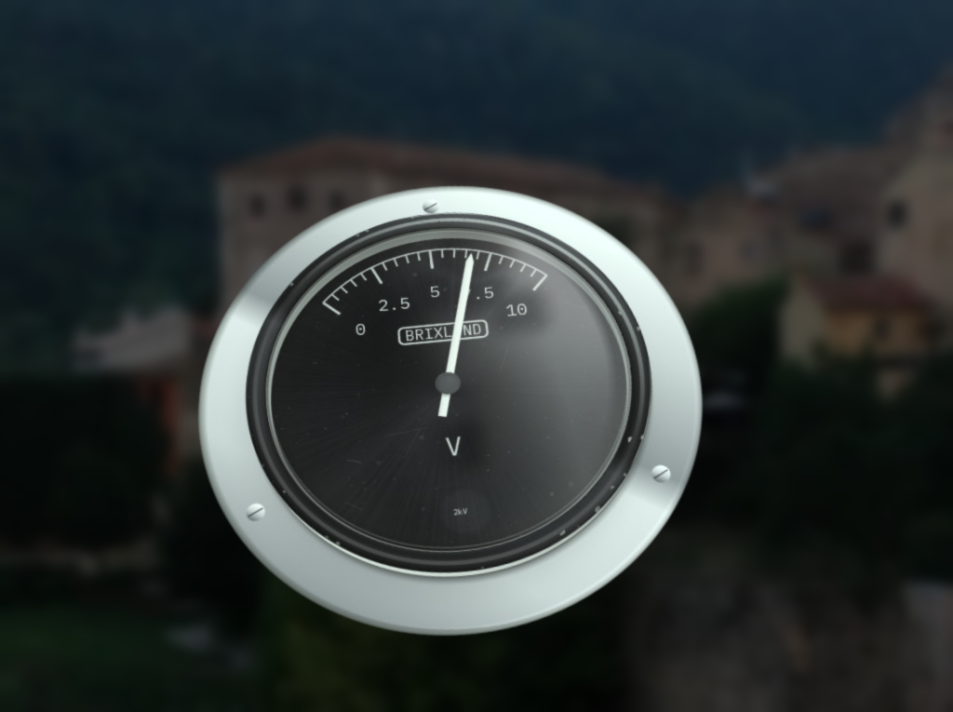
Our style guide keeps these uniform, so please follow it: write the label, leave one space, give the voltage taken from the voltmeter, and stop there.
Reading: 6.75 V
